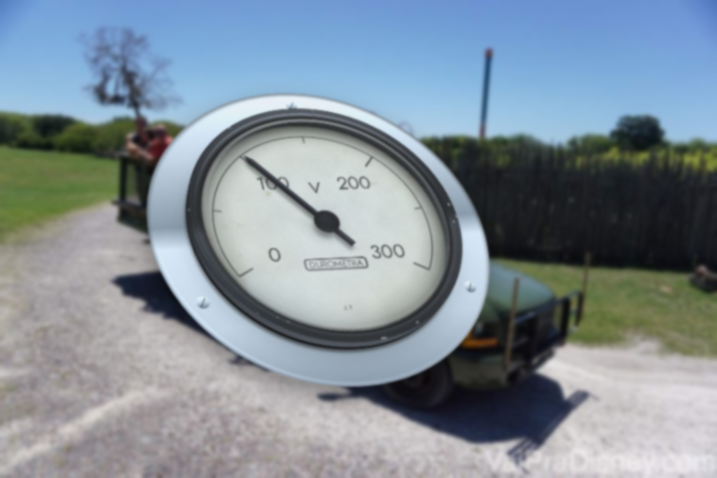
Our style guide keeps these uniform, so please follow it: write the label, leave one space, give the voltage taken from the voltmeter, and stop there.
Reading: 100 V
